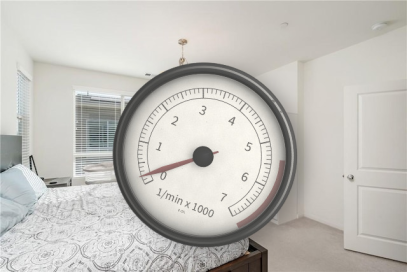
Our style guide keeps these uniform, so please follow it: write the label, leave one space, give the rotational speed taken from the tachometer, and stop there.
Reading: 200 rpm
